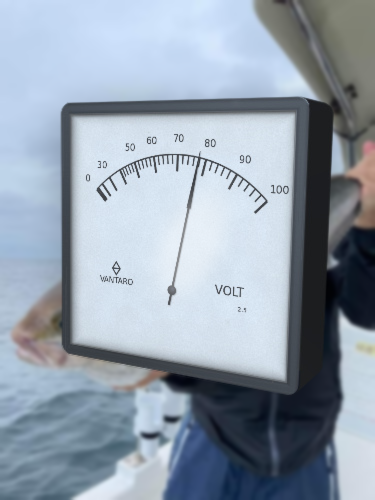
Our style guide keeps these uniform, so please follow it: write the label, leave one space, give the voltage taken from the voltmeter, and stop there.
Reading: 78 V
